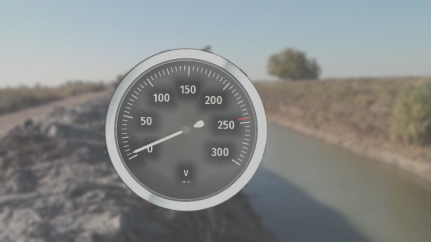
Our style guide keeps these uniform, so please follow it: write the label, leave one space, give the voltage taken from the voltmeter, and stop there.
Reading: 5 V
